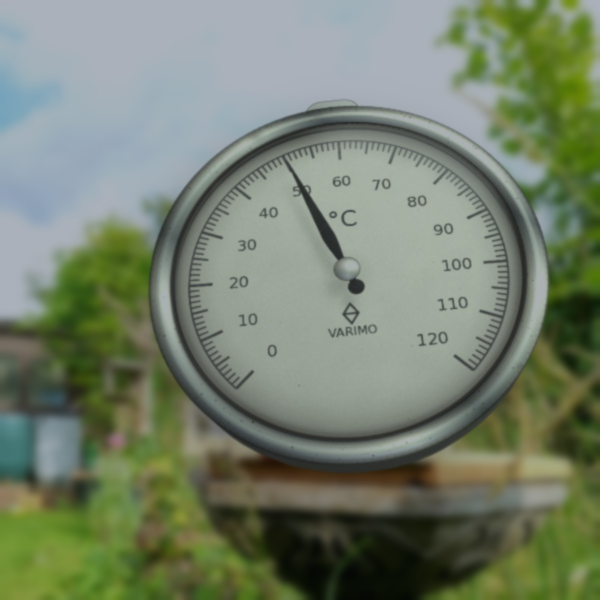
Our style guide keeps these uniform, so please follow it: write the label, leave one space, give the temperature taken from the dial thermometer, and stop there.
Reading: 50 °C
